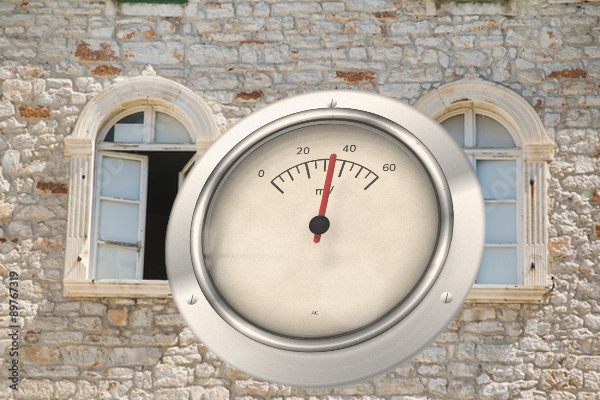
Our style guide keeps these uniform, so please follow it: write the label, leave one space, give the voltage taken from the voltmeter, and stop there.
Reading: 35 mV
